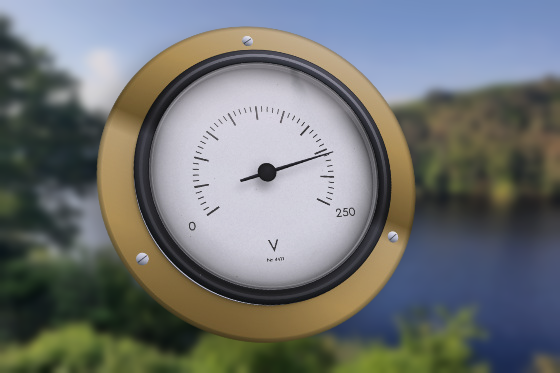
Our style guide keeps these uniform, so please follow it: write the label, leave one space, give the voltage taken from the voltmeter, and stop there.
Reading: 205 V
